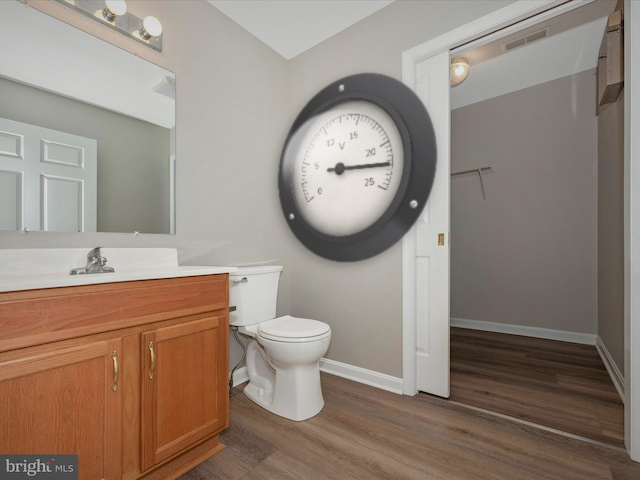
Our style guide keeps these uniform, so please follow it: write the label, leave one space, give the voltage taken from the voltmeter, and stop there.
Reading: 22.5 V
